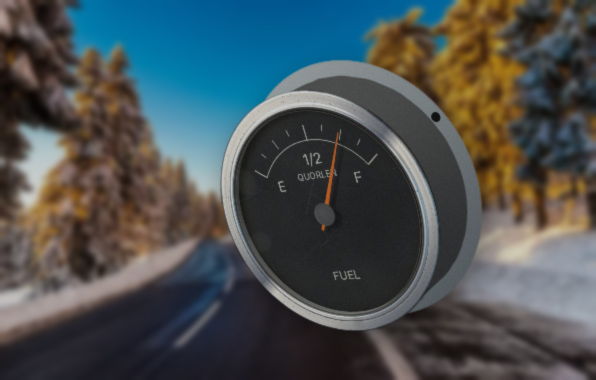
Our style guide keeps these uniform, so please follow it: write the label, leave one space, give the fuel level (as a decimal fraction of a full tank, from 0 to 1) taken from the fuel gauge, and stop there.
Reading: 0.75
